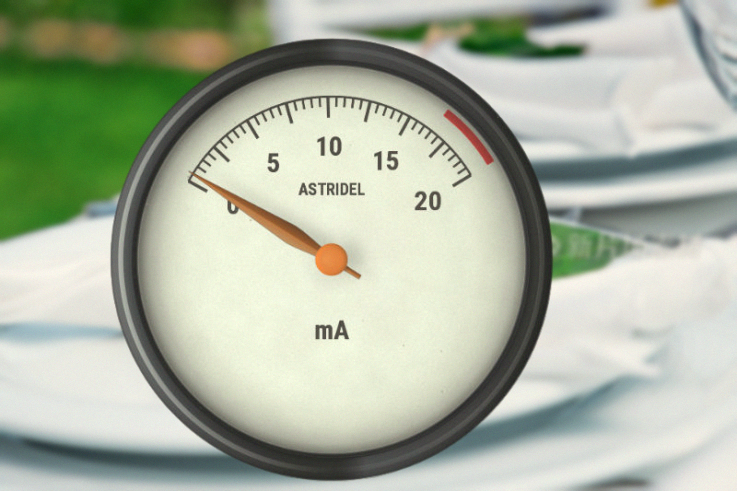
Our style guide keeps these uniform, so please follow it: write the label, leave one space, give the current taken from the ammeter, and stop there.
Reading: 0.5 mA
